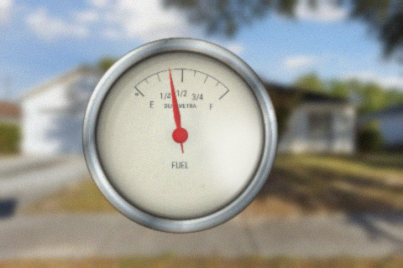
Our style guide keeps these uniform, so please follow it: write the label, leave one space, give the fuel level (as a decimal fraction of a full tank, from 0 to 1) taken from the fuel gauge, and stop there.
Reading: 0.375
